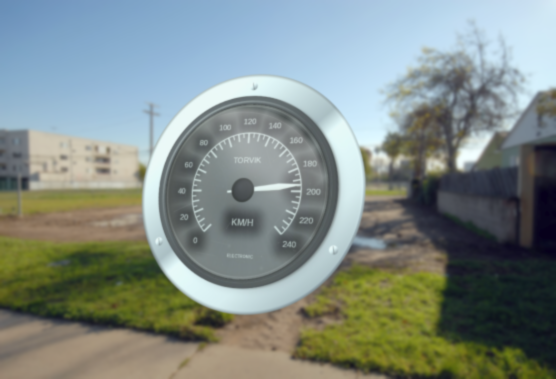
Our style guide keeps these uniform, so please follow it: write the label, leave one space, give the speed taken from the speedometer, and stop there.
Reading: 195 km/h
